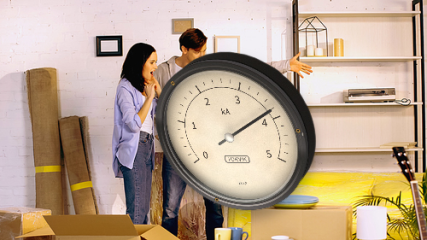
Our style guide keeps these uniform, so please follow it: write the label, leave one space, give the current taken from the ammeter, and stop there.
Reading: 3.8 kA
